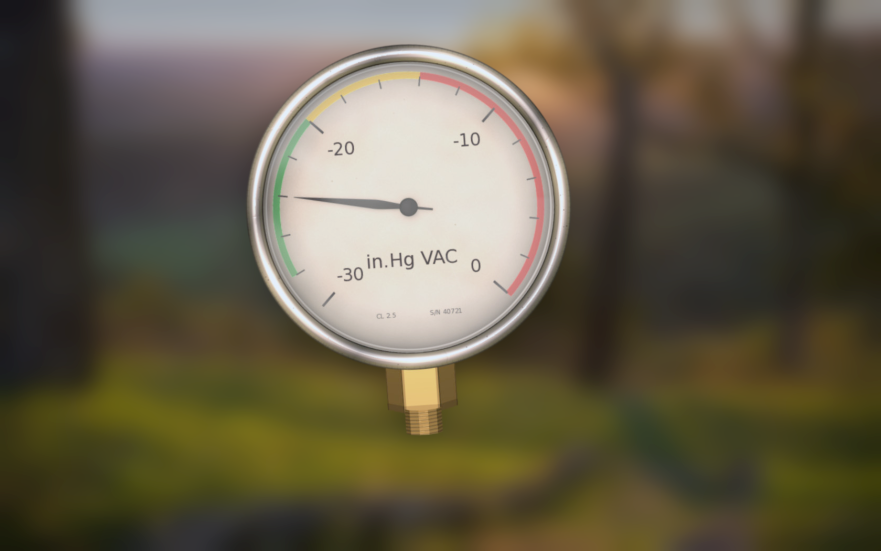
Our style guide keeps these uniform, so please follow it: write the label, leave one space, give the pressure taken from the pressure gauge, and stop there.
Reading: -24 inHg
